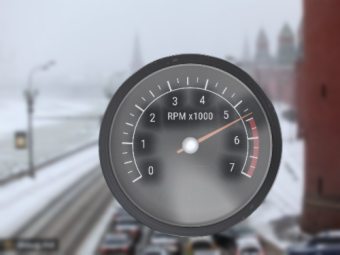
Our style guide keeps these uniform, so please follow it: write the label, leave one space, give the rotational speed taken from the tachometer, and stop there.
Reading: 5375 rpm
